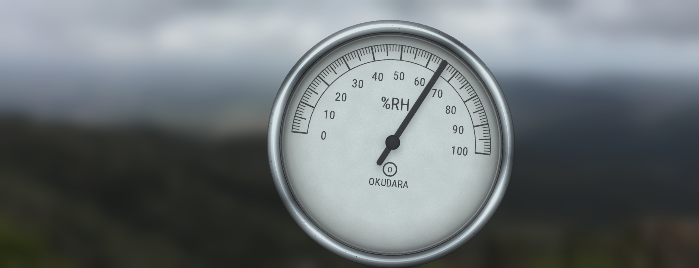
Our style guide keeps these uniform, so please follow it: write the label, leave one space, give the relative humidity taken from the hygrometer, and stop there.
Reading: 65 %
